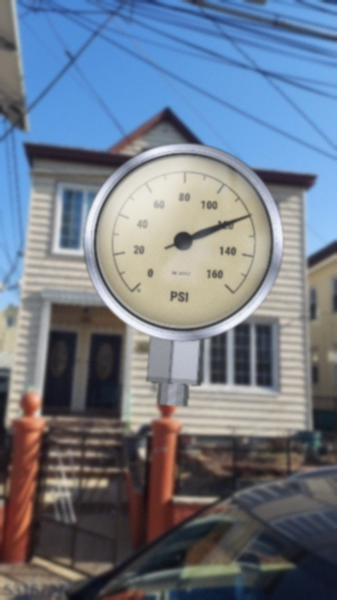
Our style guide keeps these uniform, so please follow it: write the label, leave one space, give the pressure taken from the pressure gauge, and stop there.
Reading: 120 psi
